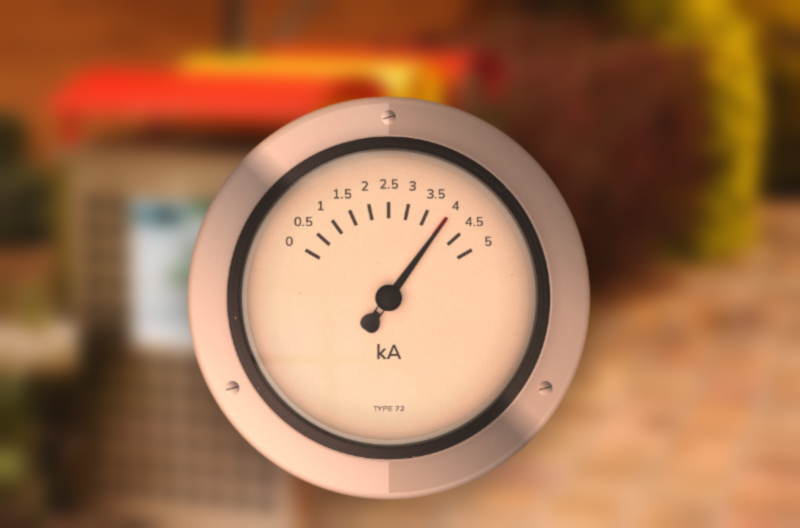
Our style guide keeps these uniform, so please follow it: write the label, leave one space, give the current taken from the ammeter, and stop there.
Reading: 4 kA
